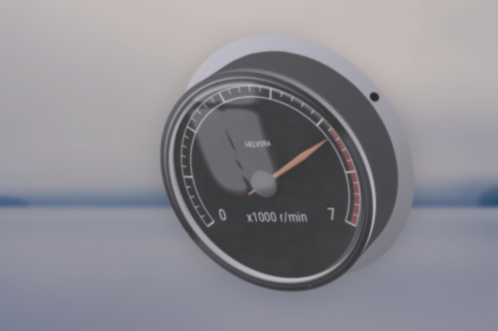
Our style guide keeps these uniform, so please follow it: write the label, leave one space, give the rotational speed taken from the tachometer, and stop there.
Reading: 5300 rpm
